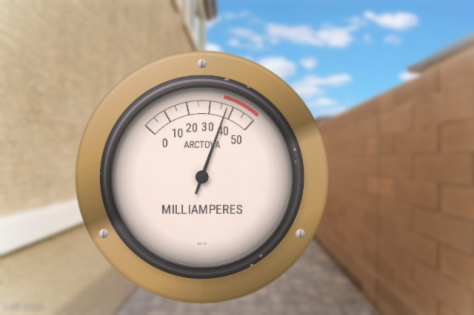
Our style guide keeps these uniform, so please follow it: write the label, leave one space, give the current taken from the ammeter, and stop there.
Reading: 37.5 mA
